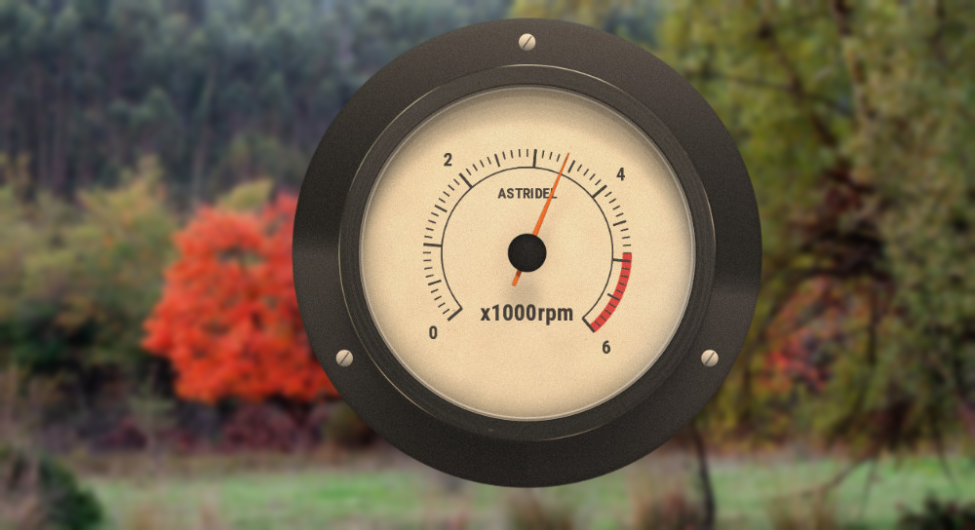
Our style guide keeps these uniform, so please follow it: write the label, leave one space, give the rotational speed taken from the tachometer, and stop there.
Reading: 3400 rpm
